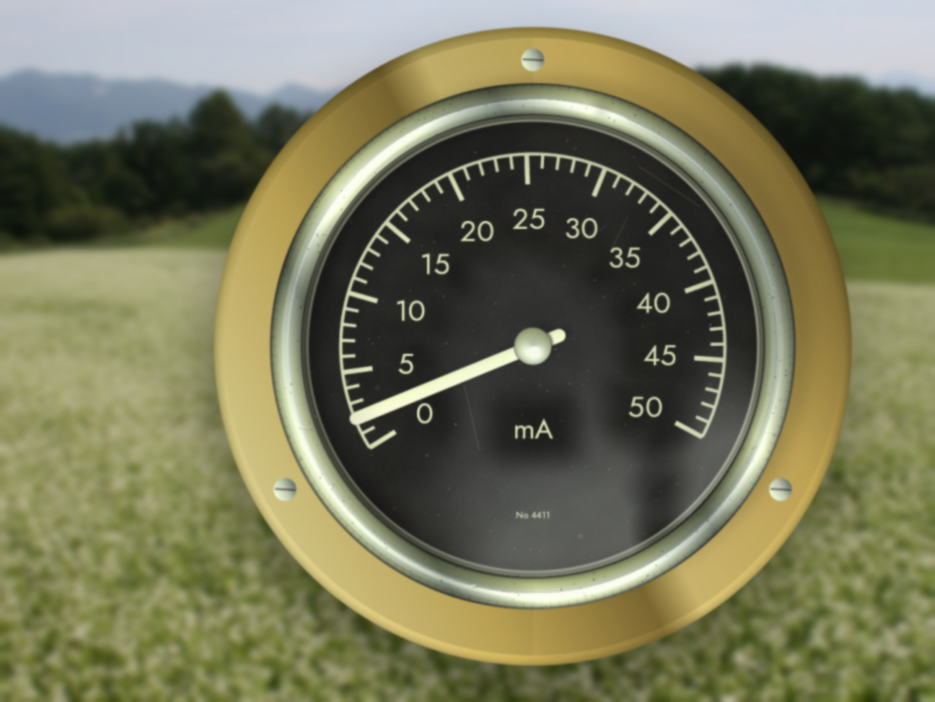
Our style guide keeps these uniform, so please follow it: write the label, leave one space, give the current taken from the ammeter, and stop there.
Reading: 2 mA
